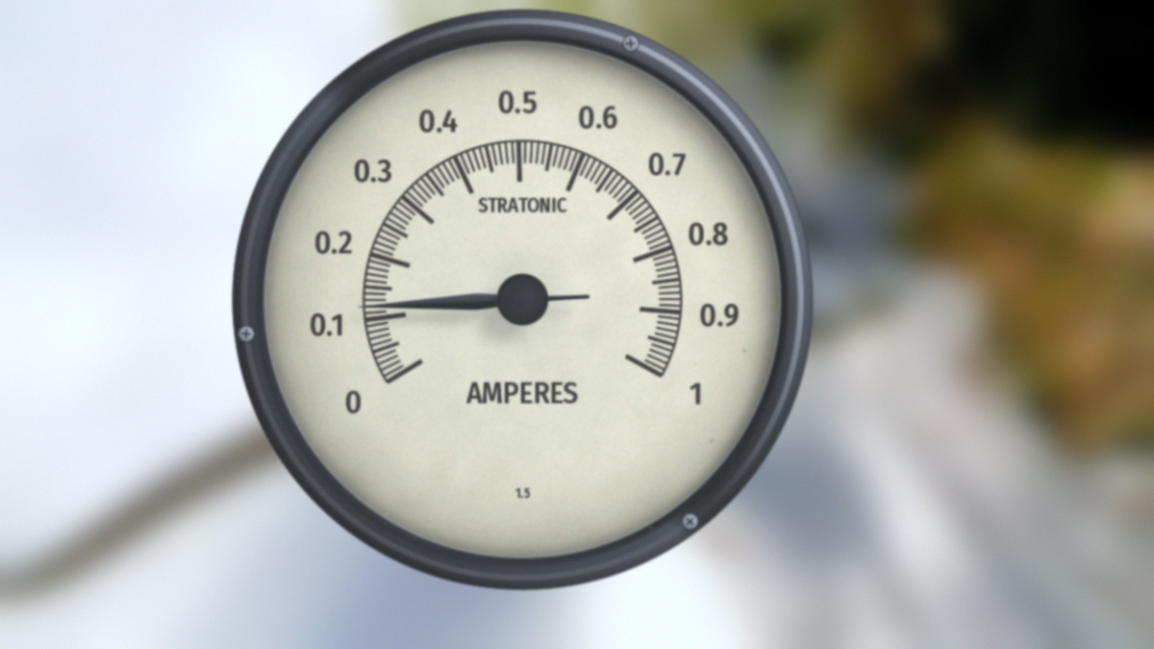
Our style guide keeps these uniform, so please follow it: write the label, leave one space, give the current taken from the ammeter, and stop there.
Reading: 0.12 A
